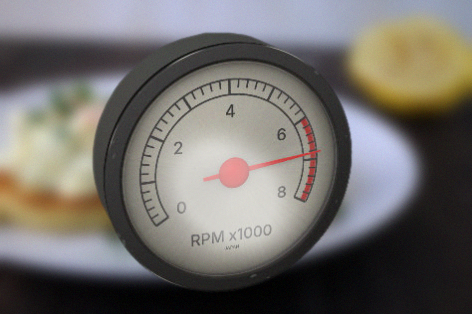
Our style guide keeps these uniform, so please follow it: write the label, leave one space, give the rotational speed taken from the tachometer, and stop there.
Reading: 6800 rpm
